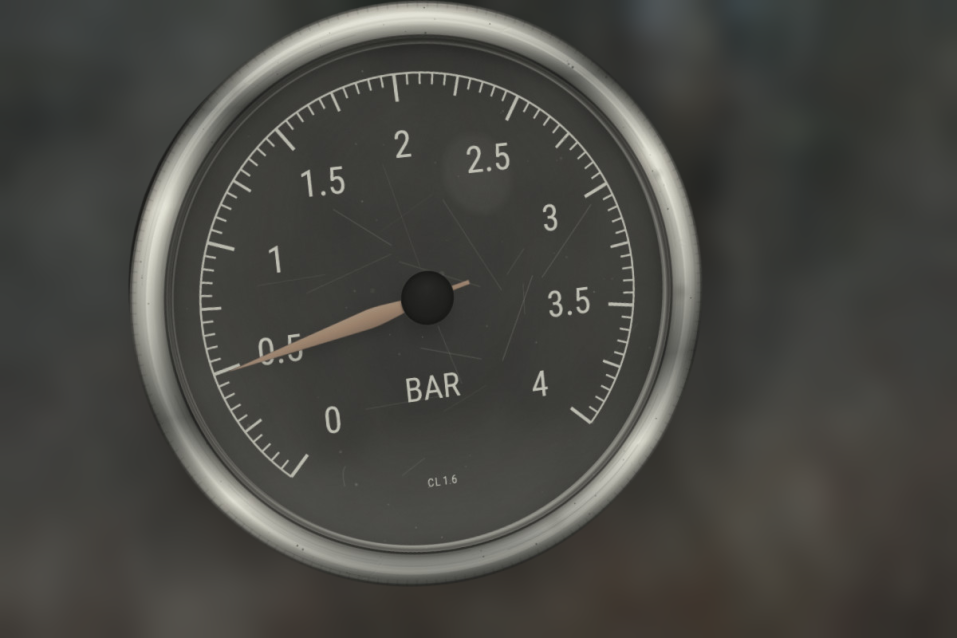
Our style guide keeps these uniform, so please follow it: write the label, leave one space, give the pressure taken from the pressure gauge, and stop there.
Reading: 0.5 bar
